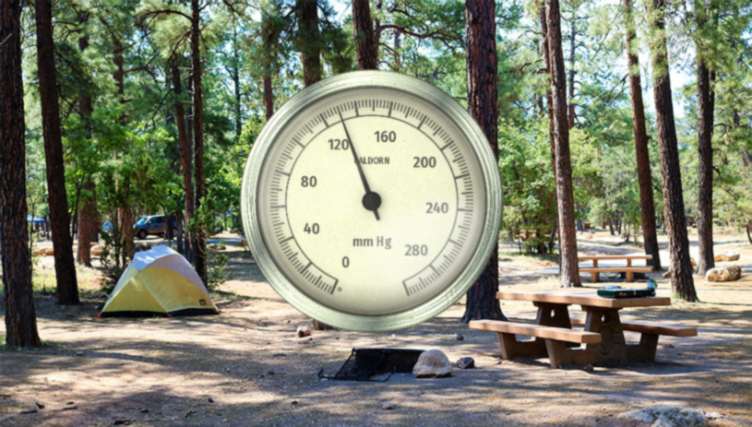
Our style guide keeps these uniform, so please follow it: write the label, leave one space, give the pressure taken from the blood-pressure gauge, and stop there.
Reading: 130 mmHg
